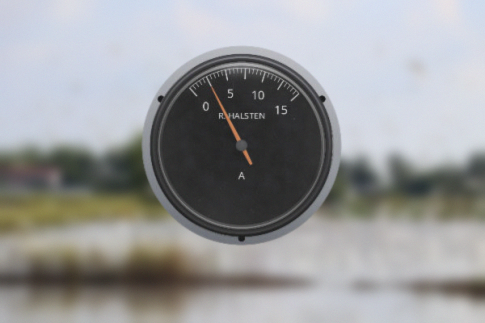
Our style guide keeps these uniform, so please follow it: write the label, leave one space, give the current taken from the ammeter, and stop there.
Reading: 2.5 A
